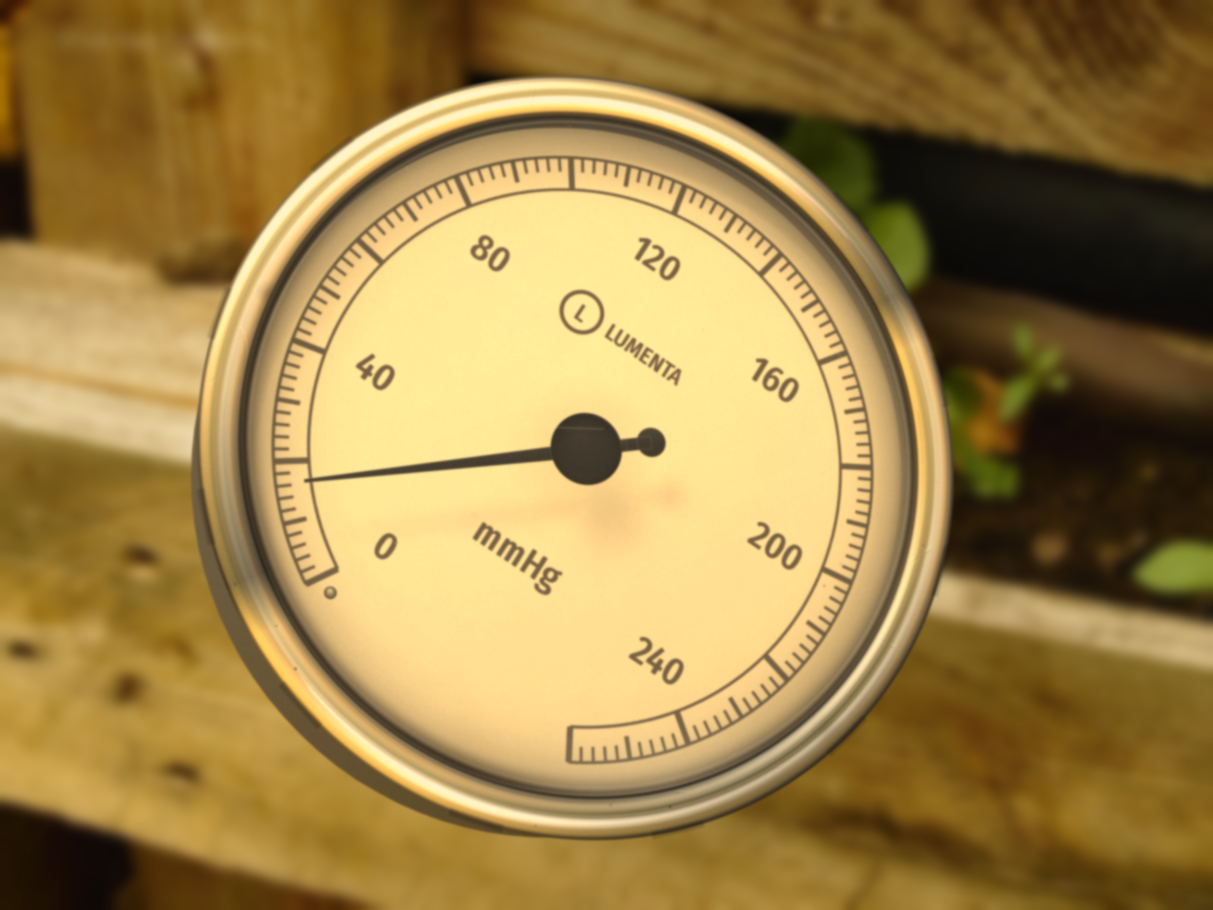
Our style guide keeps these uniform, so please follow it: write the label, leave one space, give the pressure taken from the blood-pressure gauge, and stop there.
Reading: 16 mmHg
